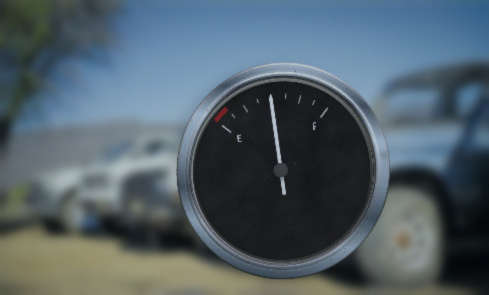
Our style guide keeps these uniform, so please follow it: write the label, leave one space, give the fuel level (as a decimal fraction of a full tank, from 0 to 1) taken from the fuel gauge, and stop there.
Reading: 0.5
